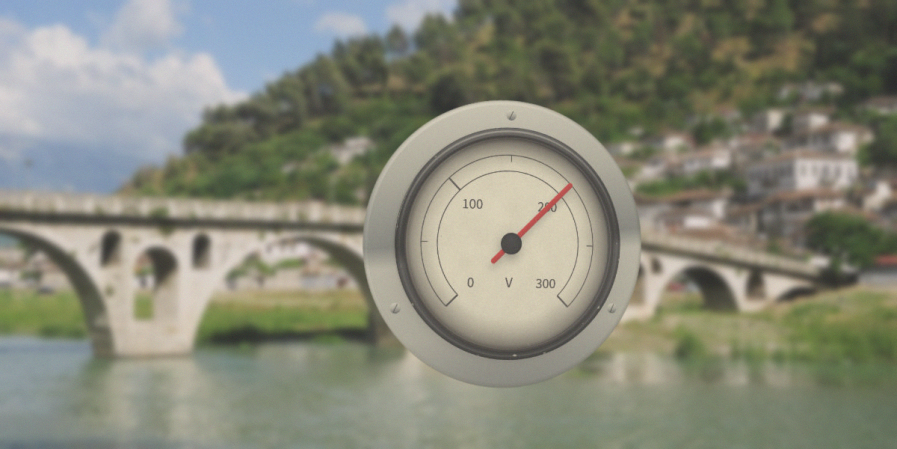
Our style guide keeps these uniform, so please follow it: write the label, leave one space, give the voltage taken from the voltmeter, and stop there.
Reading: 200 V
